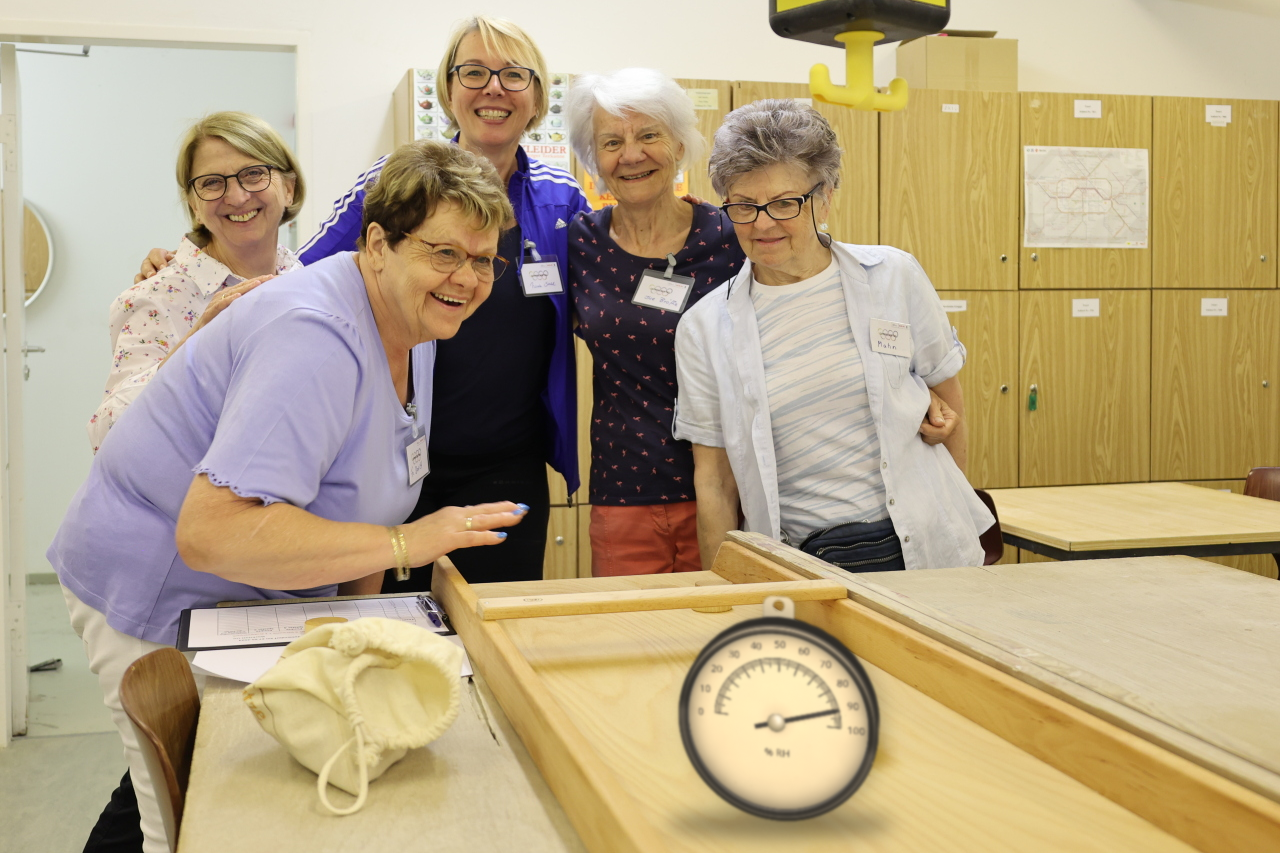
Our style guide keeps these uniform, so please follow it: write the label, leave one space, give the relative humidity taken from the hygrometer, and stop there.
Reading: 90 %
